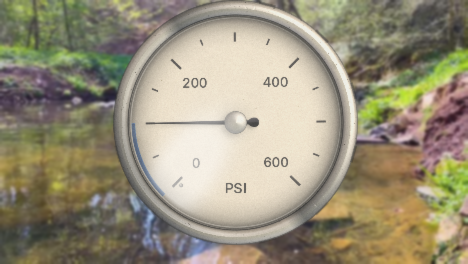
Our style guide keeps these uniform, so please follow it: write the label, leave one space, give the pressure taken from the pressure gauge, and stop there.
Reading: 100 psi
